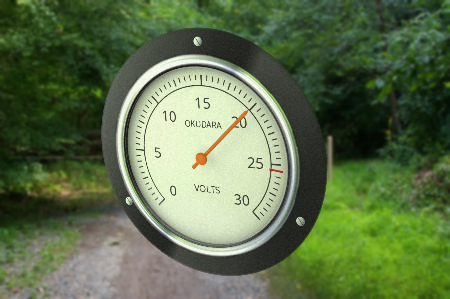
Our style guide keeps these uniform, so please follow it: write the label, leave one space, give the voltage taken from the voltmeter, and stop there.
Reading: 20 V
